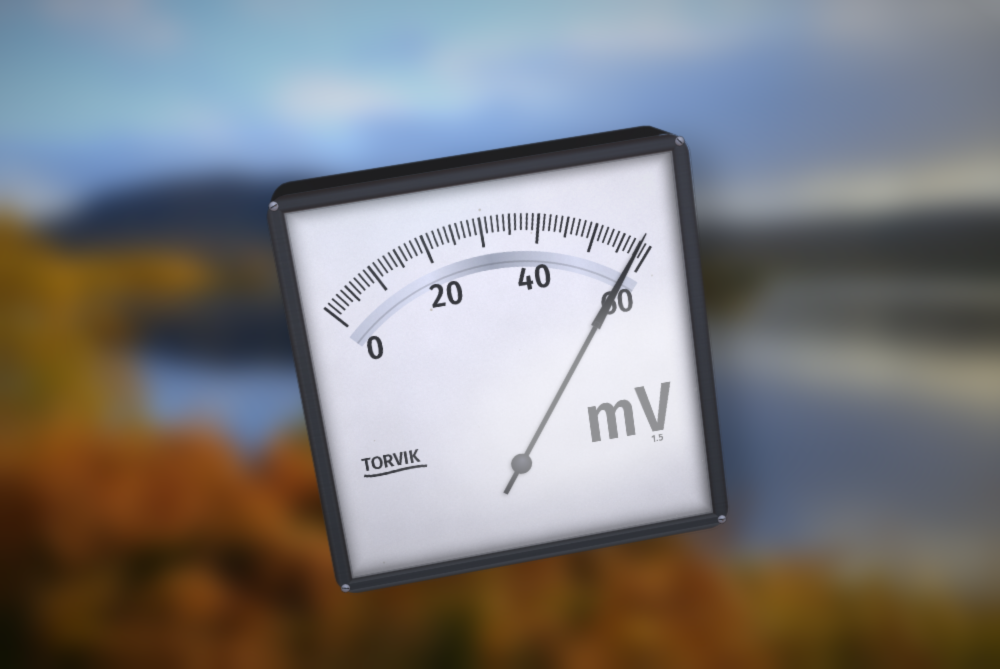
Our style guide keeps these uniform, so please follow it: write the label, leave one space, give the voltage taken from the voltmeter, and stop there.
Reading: 58 mV
